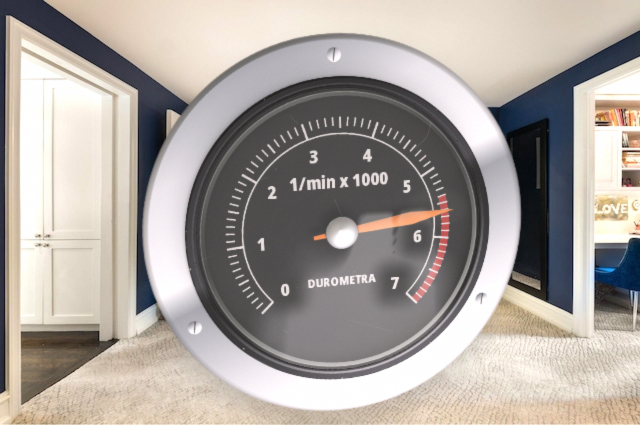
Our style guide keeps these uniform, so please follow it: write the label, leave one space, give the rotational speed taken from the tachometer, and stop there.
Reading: 5600 rpm
